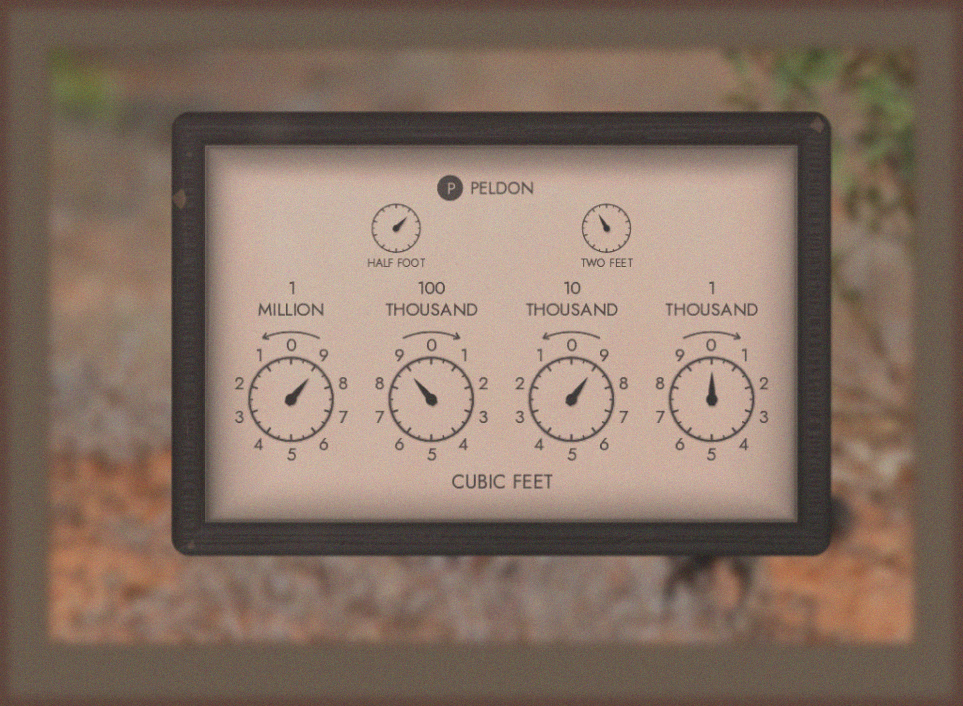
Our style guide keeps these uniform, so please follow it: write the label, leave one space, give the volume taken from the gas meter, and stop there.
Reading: 889000 ft³
